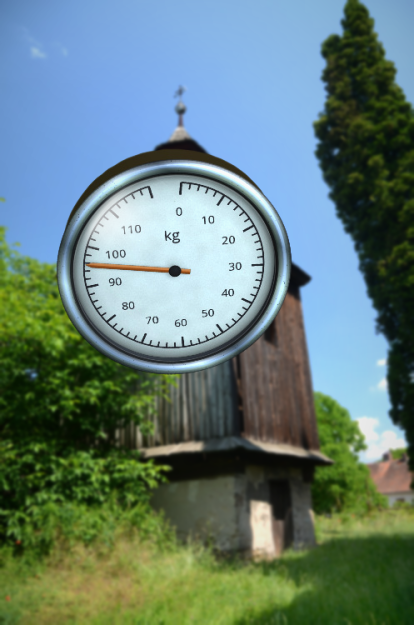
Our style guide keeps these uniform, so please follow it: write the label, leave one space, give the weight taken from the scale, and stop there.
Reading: 96 kg
